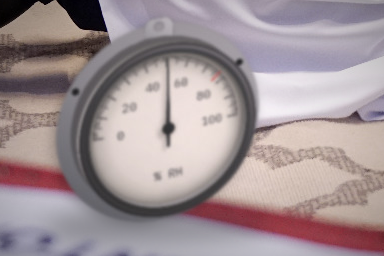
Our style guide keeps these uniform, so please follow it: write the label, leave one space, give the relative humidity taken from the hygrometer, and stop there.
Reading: 50 %
